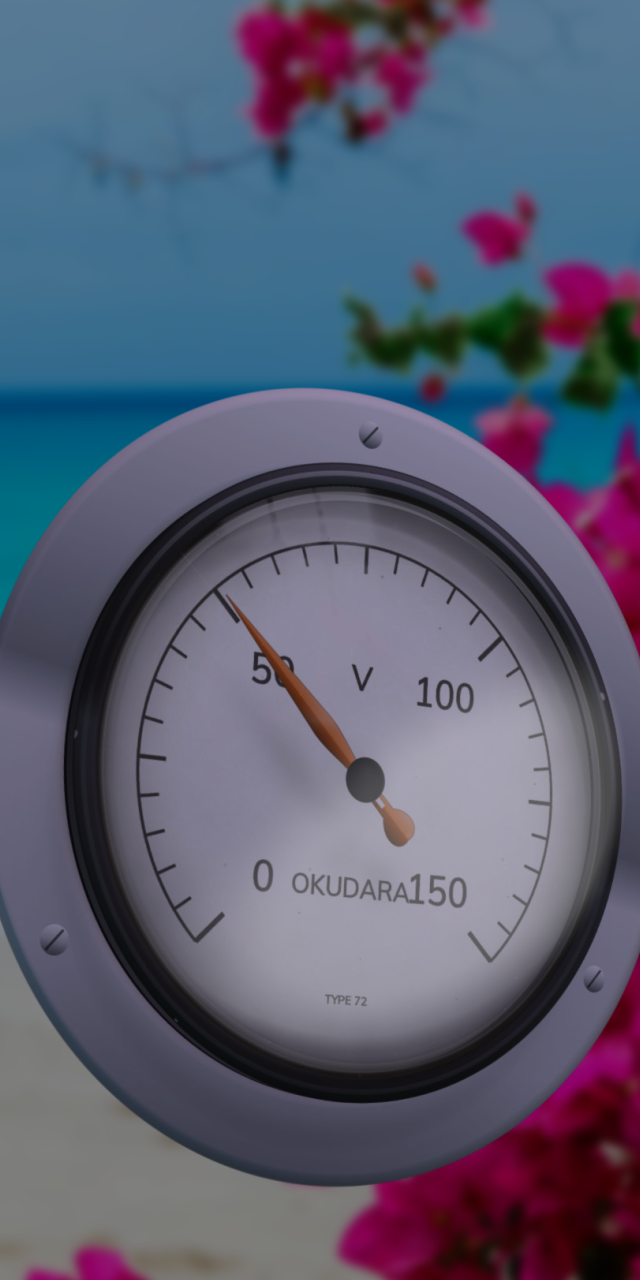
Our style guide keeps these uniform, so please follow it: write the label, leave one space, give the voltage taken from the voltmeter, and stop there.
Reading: 50 V
